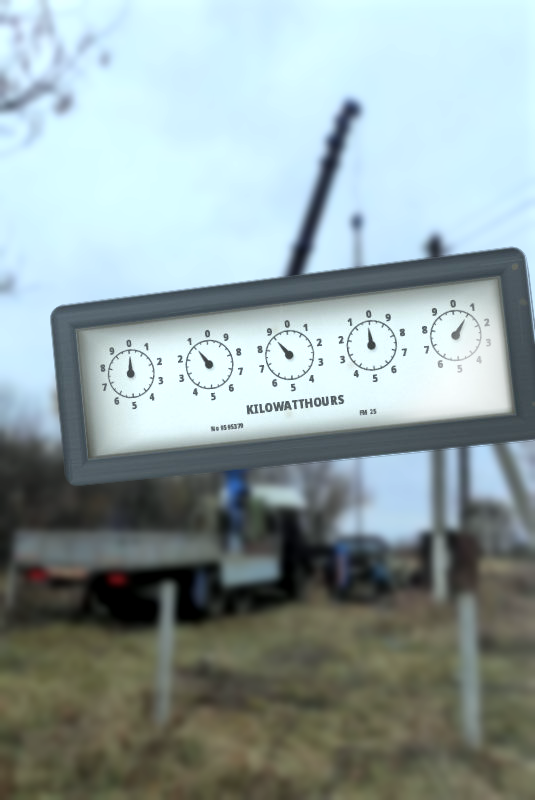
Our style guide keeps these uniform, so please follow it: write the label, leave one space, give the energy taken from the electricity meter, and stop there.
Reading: 901 kWh
